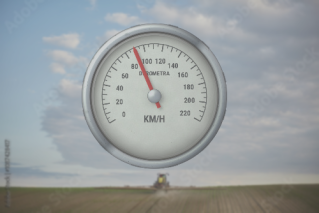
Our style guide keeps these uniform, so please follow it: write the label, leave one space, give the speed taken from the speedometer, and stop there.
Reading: 90 km/h
